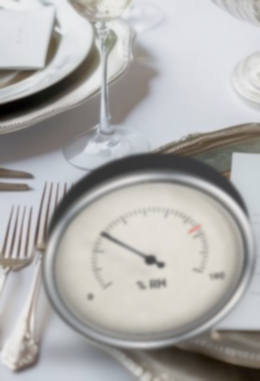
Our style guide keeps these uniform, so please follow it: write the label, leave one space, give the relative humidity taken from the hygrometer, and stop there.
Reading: 30 %
